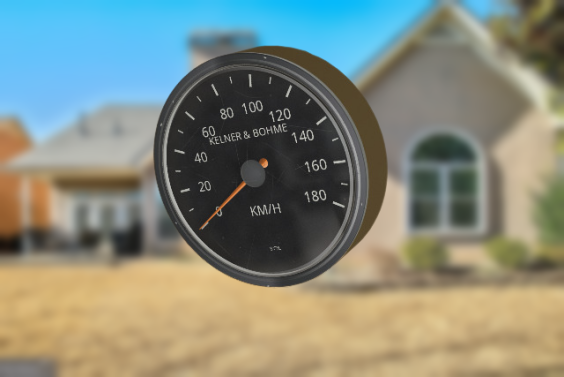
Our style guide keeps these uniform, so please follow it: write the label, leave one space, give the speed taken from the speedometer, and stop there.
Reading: 0 km/h
